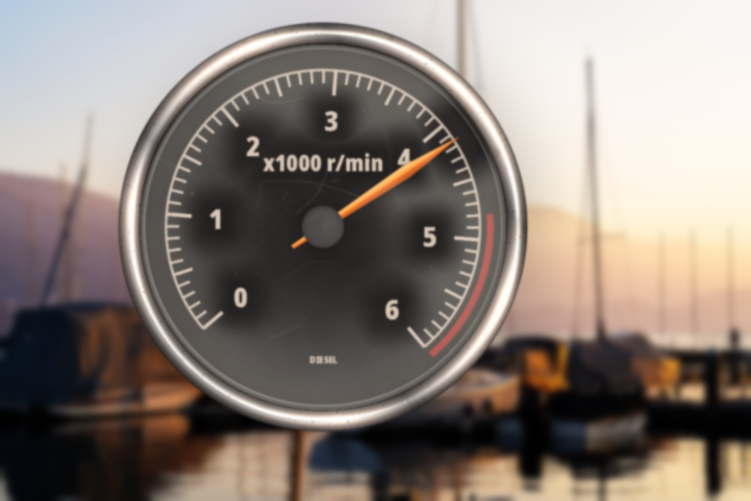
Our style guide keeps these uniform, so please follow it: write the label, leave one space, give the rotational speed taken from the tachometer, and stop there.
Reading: 4150 rpm
